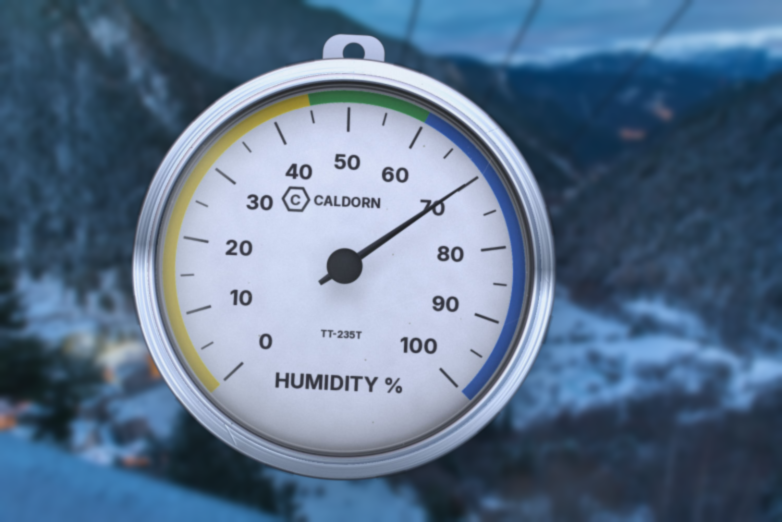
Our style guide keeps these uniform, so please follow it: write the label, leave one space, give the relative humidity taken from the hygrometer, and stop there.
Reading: 70 %
